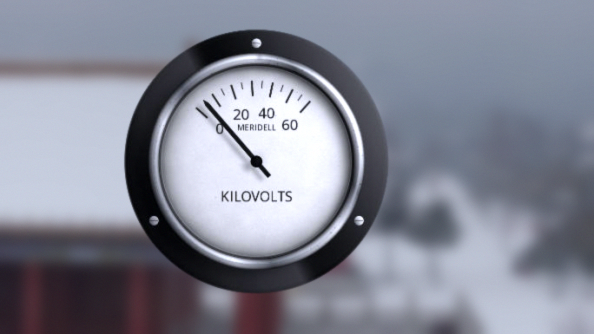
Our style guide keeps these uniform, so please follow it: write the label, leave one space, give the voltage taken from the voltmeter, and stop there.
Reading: 5 kV
